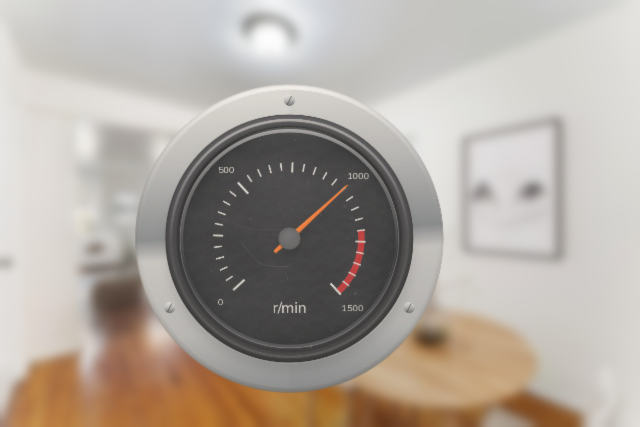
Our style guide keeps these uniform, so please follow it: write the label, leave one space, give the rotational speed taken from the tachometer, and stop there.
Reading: 1000 rpm
